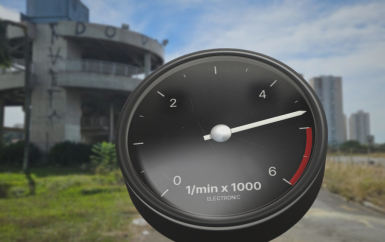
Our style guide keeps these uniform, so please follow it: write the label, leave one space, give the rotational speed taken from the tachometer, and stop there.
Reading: 4750 rpm
